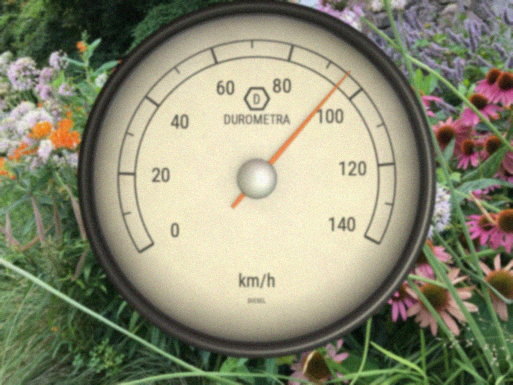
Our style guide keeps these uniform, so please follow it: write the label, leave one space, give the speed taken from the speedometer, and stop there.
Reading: 95 km/h
